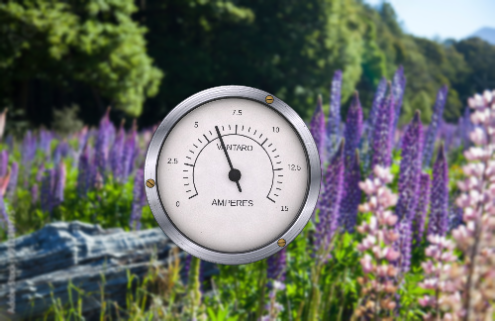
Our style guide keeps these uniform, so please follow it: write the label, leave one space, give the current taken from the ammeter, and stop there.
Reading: 6 A
